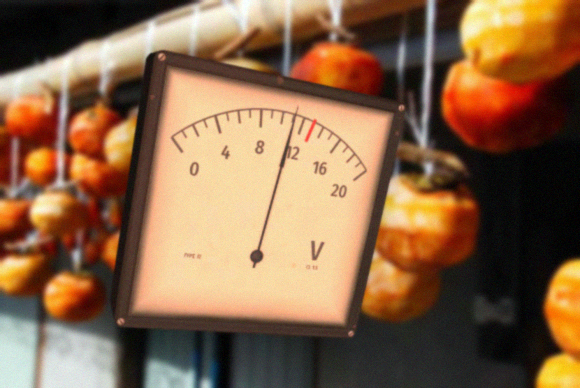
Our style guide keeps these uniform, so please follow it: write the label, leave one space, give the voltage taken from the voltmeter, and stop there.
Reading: 11 V
